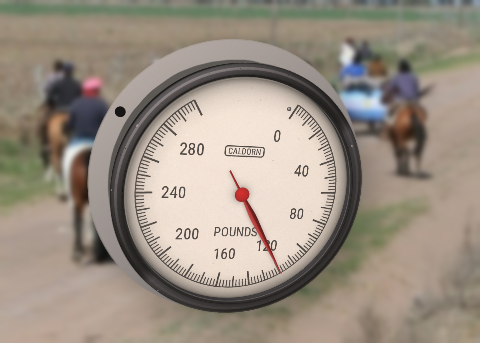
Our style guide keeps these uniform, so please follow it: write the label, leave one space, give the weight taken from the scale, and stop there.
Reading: 120 lb
